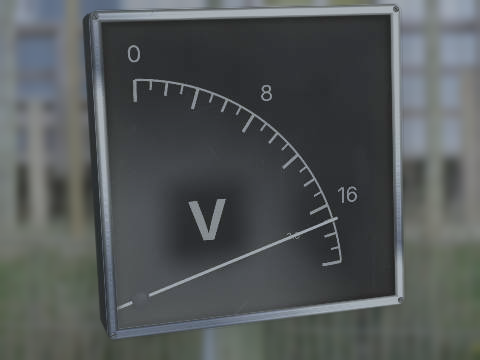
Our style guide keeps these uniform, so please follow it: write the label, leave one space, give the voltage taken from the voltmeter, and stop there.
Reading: 17 V
